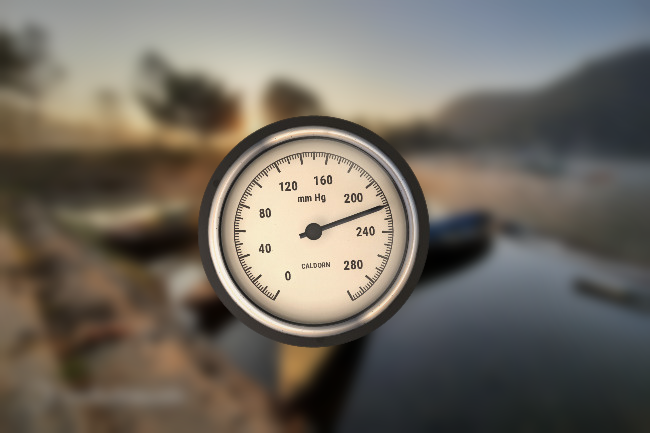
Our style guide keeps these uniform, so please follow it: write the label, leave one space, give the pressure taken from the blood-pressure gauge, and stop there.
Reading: 220 mmHg
